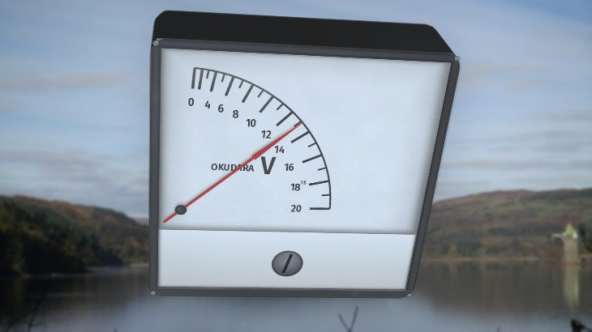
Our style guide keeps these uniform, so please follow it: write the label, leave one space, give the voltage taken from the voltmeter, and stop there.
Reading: 13 V
